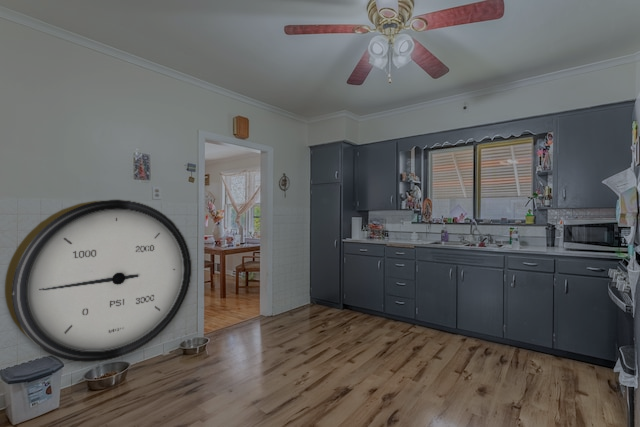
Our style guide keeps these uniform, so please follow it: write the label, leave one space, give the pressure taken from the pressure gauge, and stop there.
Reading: 500 psi
